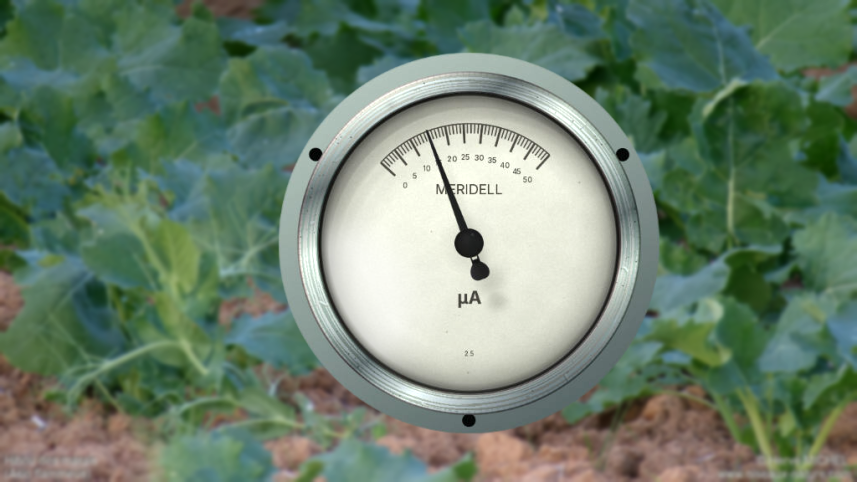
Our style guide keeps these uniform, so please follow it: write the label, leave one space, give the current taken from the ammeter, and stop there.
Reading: 15 µA
